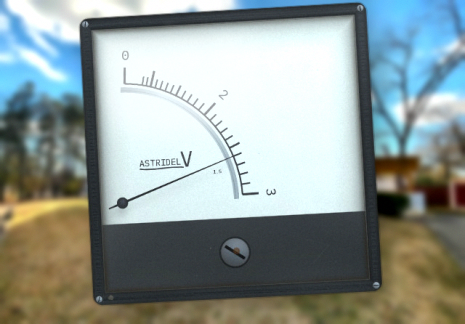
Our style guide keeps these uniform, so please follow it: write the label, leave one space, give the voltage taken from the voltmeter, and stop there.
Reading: 2.6 V
